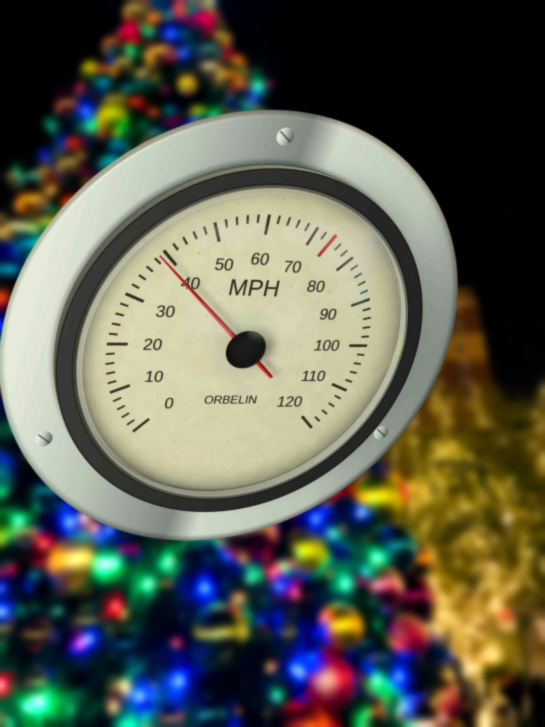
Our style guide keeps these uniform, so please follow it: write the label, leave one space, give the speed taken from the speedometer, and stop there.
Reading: 39 mph
